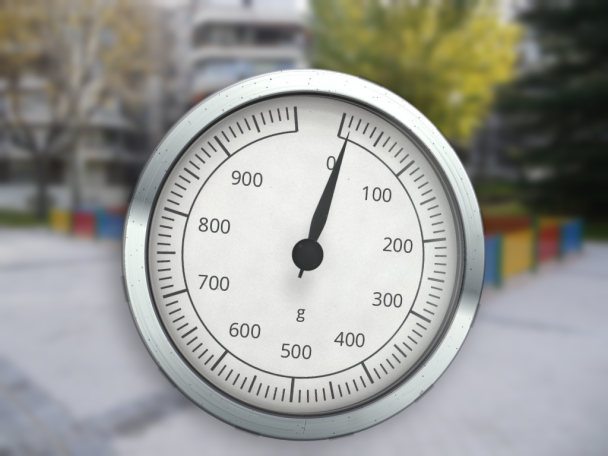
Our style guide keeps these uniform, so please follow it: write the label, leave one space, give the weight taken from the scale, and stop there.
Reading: 10 g
